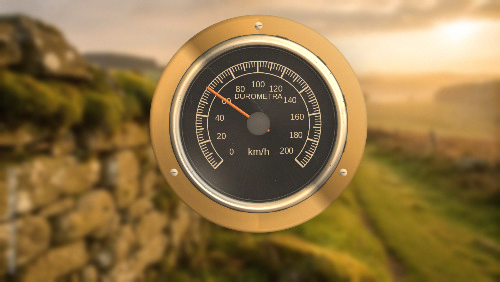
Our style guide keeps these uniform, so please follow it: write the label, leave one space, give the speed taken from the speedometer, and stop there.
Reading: 60 km/h
